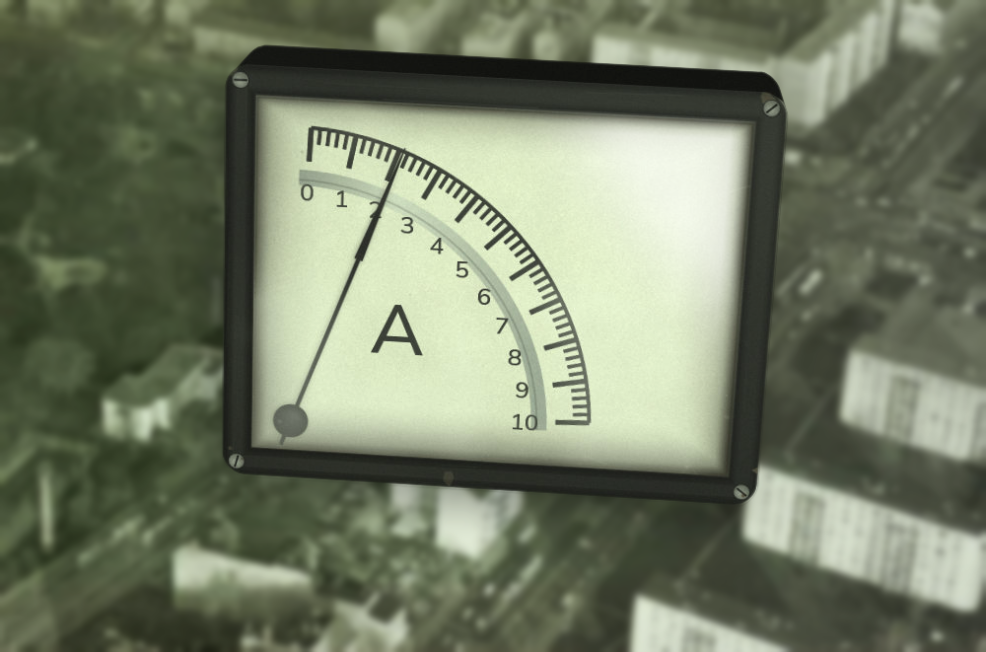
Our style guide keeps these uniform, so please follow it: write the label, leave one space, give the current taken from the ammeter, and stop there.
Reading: 2.1 A
